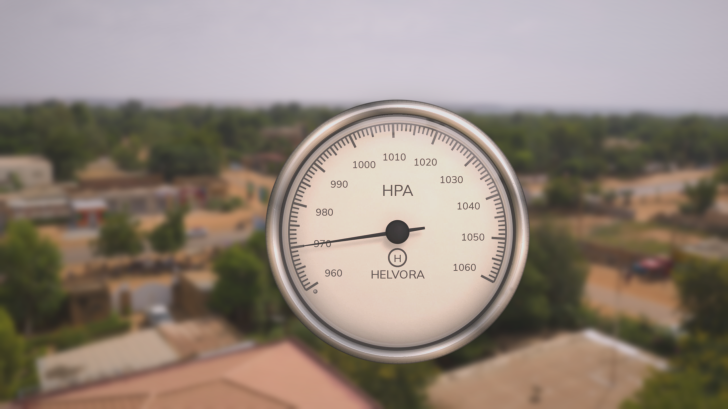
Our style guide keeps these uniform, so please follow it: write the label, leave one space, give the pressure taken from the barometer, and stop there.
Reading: 970 hPa
